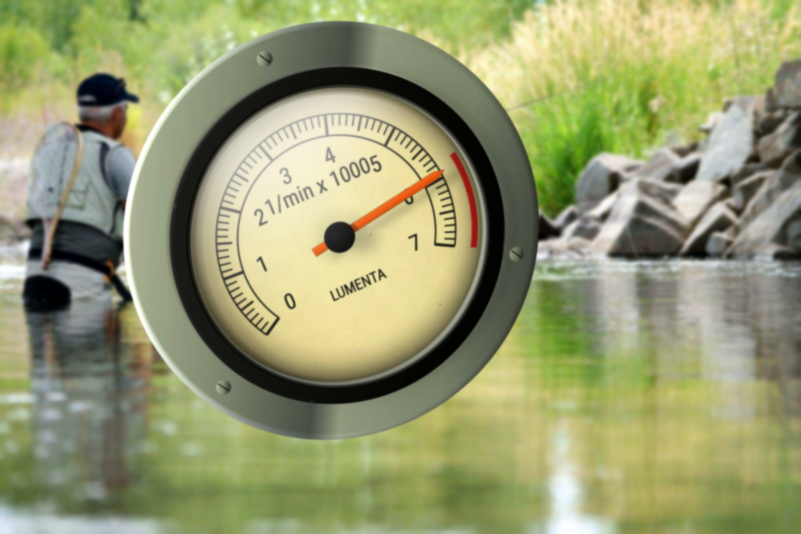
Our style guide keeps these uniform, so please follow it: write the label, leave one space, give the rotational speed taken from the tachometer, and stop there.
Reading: 5900 rpm
